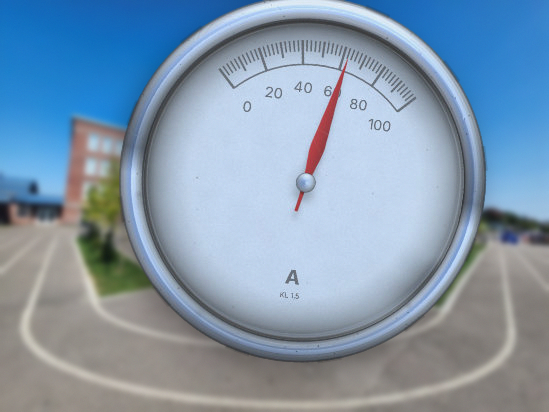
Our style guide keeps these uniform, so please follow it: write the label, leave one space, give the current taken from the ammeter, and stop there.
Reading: 62 A
